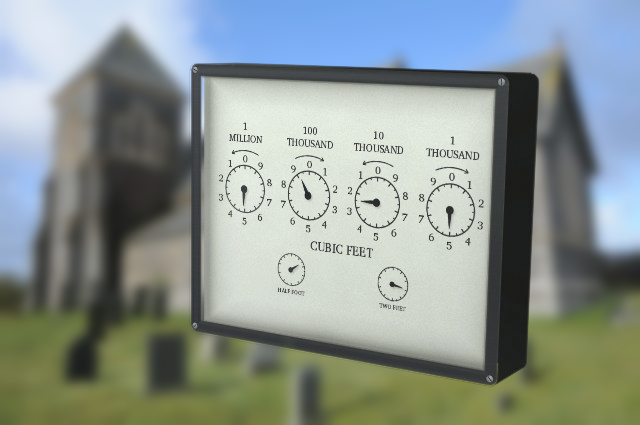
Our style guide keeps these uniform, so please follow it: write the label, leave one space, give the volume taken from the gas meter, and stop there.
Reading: 492500 ft³
